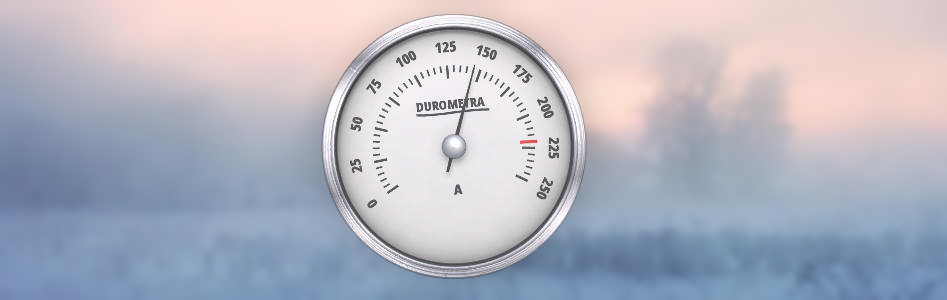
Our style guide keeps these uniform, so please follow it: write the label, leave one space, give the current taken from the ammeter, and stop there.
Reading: 145 A
